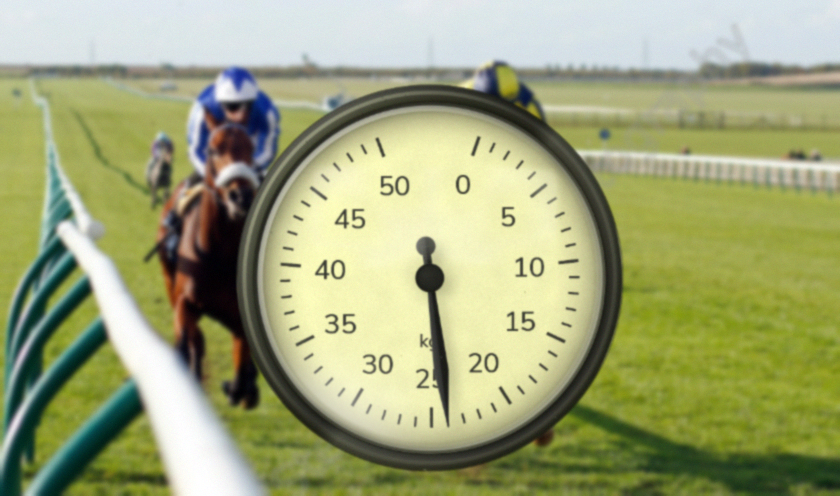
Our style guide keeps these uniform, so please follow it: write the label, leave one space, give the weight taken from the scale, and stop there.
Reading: 24 kg
